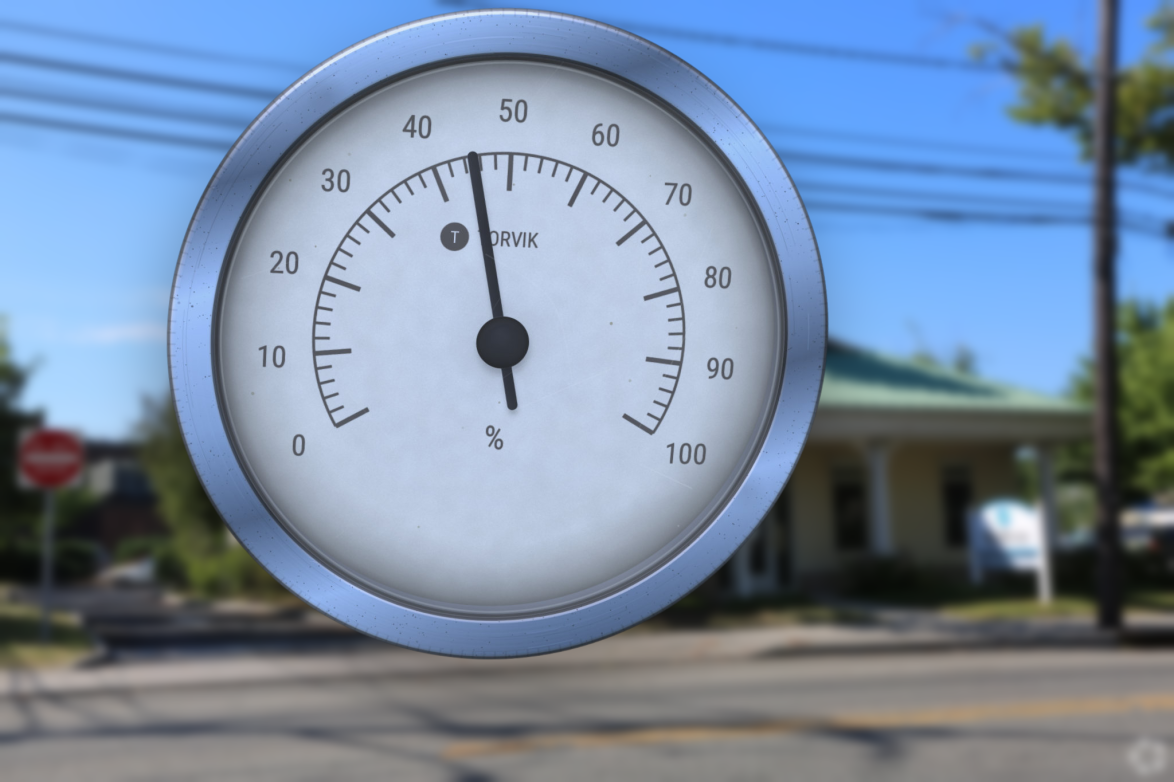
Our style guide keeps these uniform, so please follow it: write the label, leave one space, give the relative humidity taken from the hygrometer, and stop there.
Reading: 45 %
